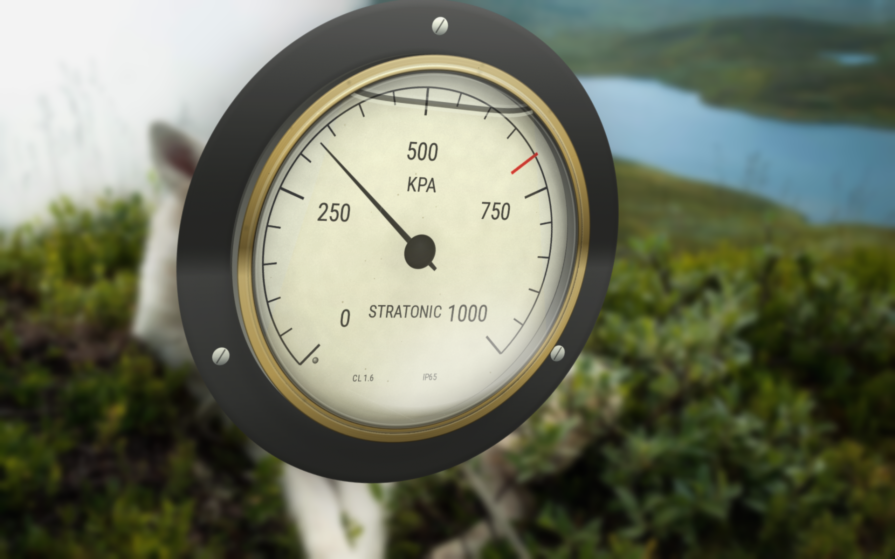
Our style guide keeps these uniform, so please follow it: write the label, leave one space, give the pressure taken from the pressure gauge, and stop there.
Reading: 325 kPa
